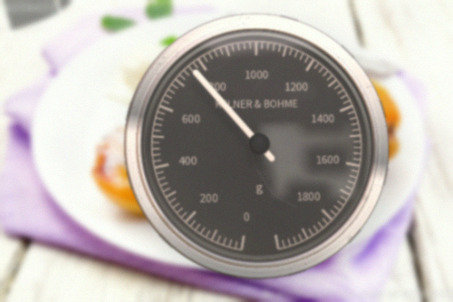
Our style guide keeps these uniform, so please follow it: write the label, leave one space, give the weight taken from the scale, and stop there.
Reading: 760 g
